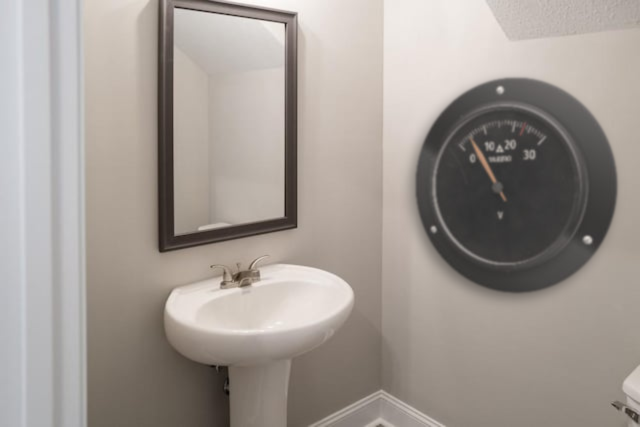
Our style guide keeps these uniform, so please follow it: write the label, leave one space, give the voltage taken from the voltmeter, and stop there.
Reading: 5 V
